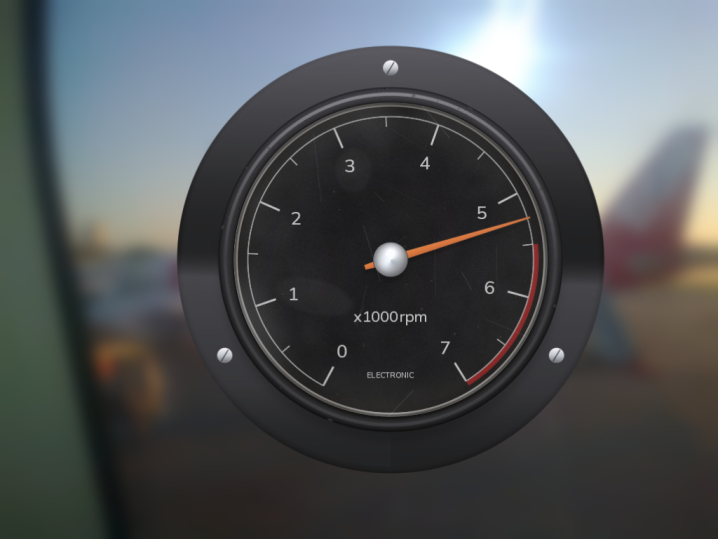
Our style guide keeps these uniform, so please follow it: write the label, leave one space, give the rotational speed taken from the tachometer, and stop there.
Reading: 5250 rpm
